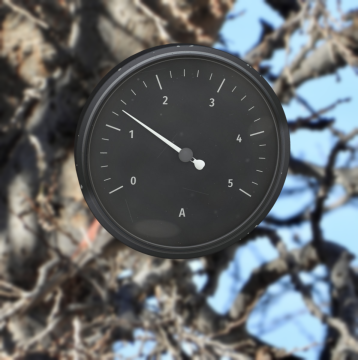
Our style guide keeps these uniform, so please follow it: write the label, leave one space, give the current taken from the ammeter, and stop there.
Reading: 1.3 A
